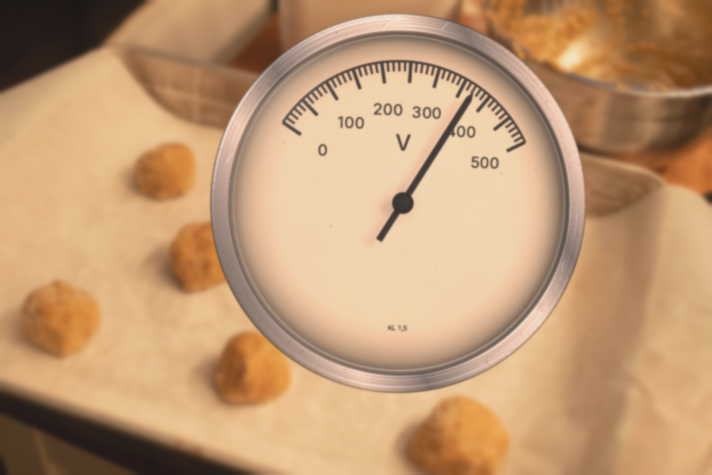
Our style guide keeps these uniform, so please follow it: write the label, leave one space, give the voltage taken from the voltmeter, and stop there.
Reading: 370 V
